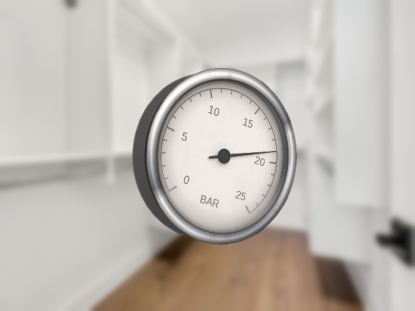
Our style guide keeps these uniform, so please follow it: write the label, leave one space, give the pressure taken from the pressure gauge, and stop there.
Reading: 19 bar
